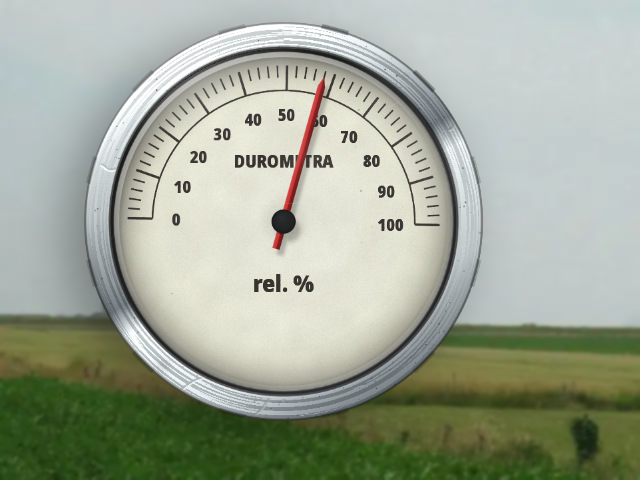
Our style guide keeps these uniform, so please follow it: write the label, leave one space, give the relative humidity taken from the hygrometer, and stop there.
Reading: 58 %
